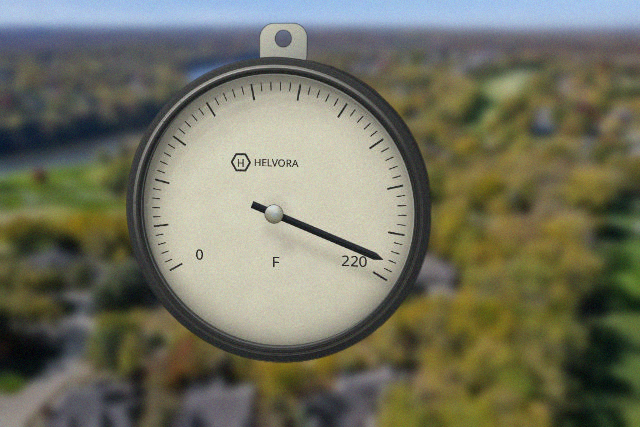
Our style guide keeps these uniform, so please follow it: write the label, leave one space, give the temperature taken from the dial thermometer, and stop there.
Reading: 212 °F
